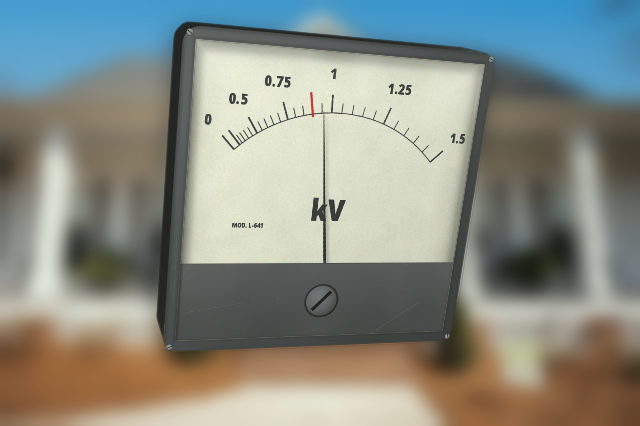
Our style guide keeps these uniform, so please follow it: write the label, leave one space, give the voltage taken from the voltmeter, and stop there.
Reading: 0.95 kV
